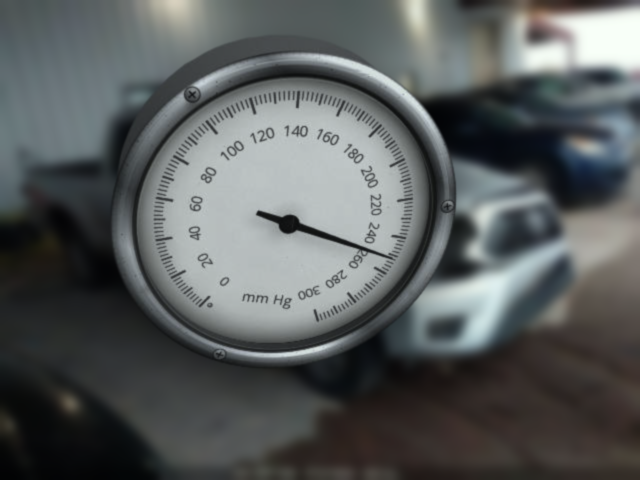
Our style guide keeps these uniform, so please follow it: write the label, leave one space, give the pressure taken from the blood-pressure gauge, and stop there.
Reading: 250 mmHg
